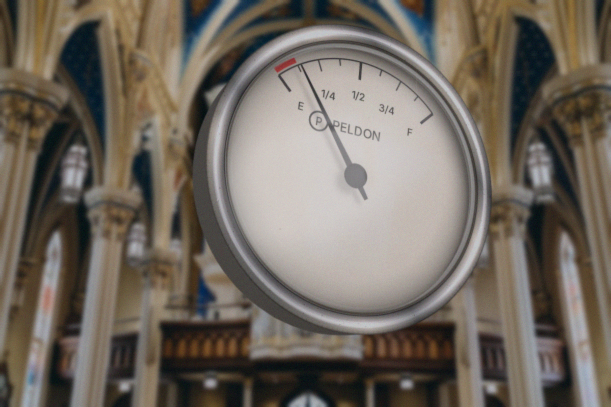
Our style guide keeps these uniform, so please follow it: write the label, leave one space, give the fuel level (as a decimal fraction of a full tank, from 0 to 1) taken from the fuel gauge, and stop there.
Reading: 0.125
